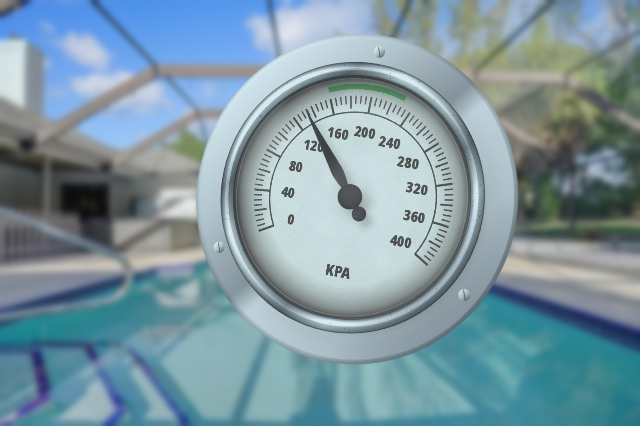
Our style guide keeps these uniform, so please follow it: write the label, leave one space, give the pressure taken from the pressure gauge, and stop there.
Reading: 135 kPa
